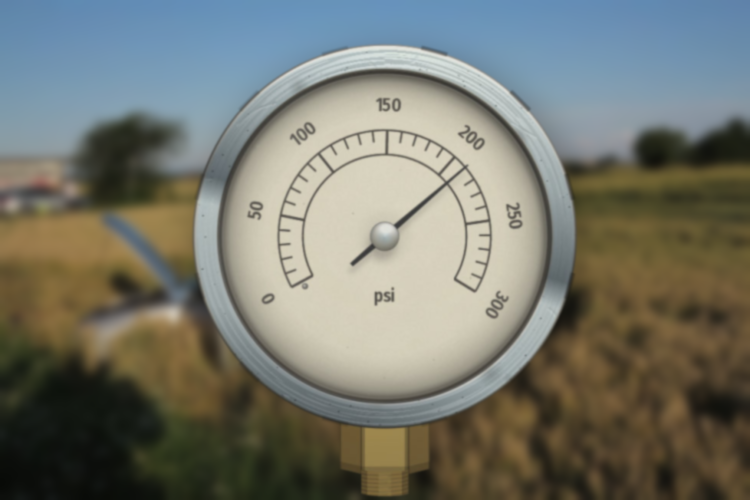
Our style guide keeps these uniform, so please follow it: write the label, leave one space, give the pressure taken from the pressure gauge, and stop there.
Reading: 210 psi
